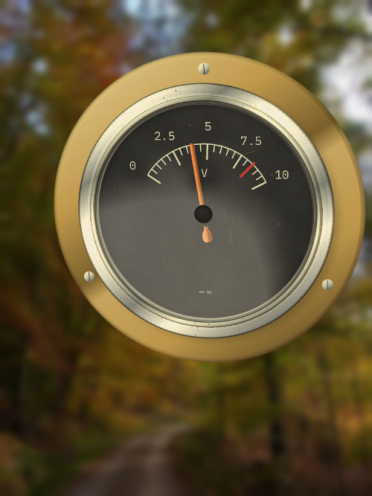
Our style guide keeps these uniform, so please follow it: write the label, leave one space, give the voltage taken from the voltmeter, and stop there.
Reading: 4 V
